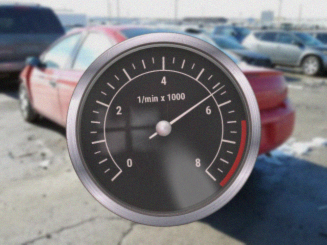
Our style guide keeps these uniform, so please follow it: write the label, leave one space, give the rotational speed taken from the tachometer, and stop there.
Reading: 5625 rpm
